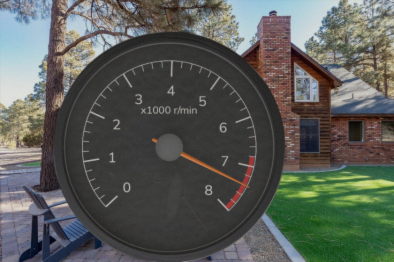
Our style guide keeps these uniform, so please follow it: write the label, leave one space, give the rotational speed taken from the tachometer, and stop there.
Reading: 7400 rpm
